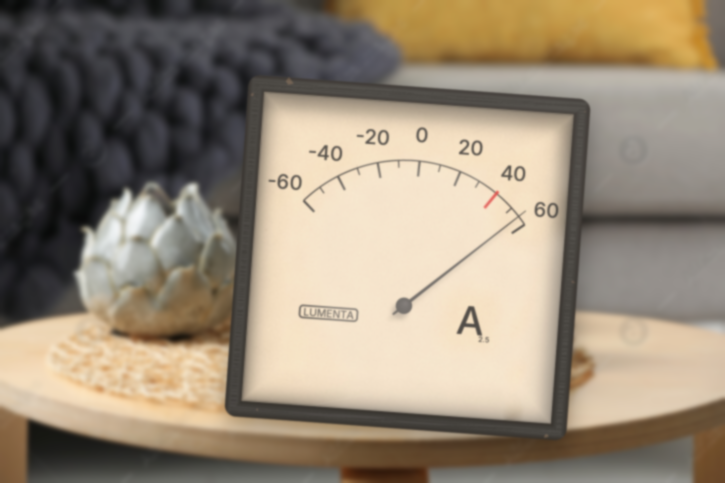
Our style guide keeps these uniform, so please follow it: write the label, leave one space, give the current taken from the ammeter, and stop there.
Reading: 55 A
